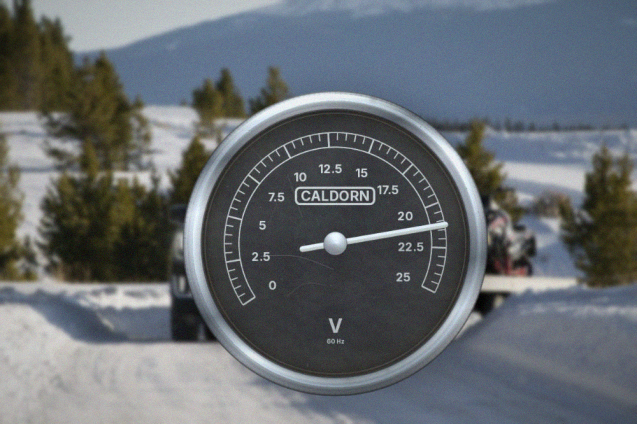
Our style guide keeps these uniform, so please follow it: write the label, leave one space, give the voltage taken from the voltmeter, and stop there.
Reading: 21.25 V
